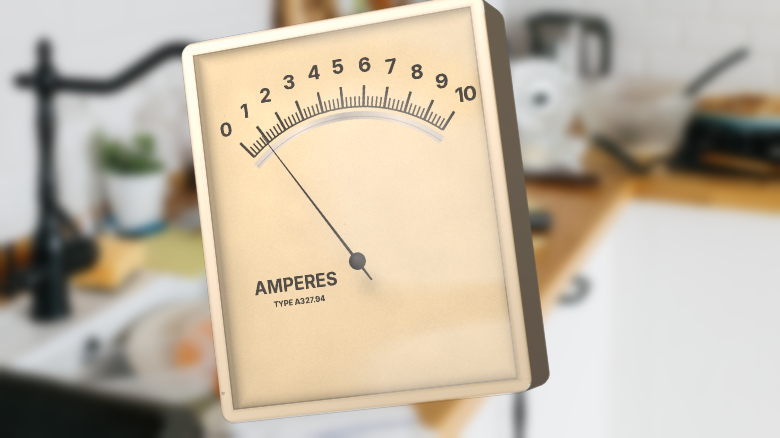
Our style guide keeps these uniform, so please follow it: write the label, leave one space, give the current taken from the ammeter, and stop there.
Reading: 1 A
